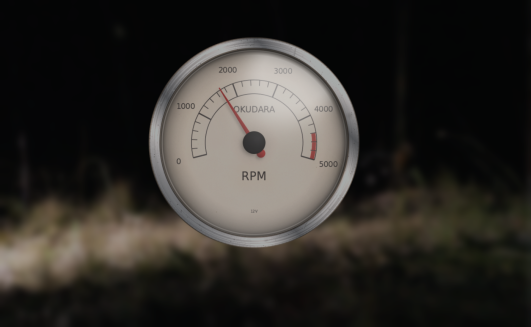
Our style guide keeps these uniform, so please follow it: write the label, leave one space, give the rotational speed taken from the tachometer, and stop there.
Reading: 1700 rpm
